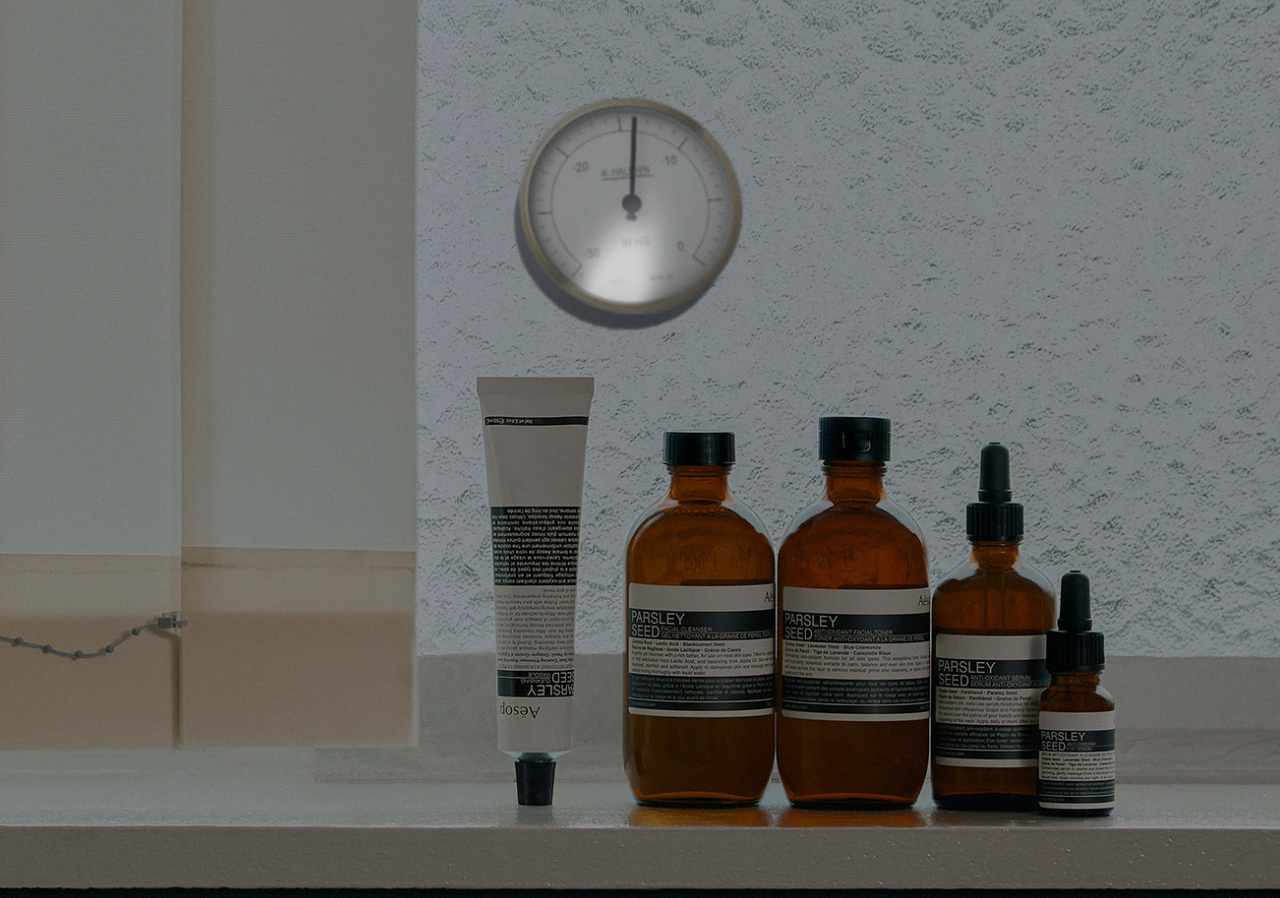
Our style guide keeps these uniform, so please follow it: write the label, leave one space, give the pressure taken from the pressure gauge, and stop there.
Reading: -14 inHg
